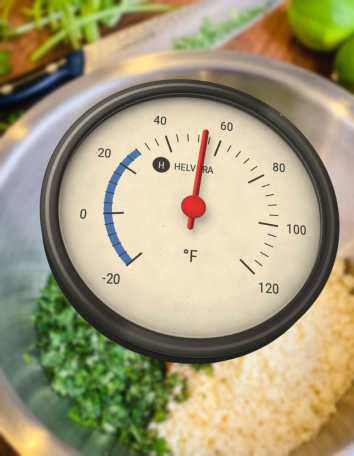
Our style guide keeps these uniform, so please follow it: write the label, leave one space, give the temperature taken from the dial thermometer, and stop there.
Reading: 54 °F
